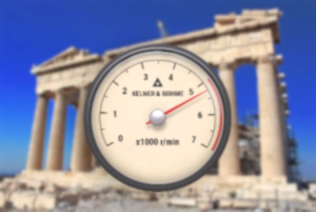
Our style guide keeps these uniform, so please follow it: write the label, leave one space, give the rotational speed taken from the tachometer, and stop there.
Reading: 5250 rpm
